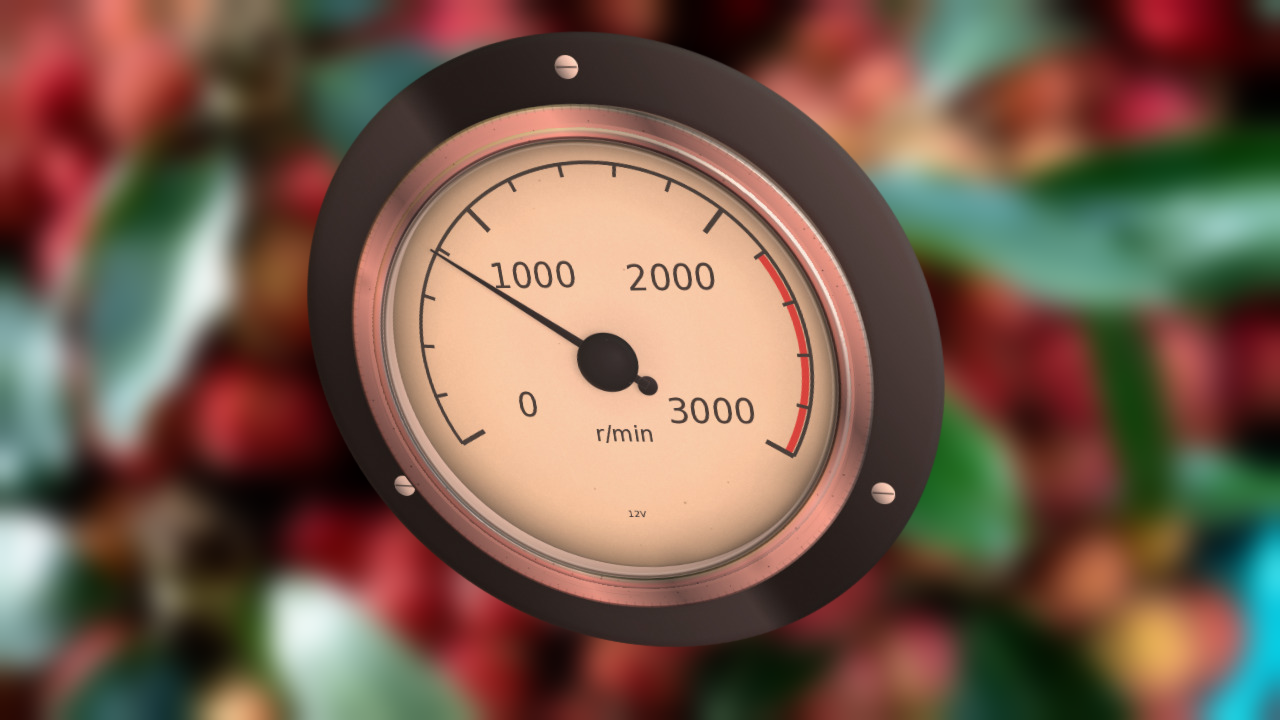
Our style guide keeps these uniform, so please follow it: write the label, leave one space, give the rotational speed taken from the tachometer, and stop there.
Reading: 800 rpm
